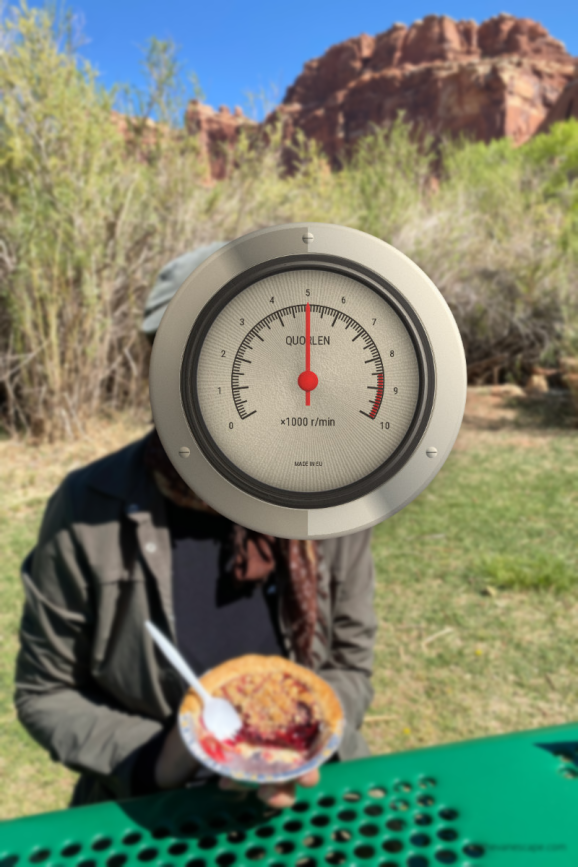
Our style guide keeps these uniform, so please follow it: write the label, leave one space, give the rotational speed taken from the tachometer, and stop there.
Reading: 5000 rpm
